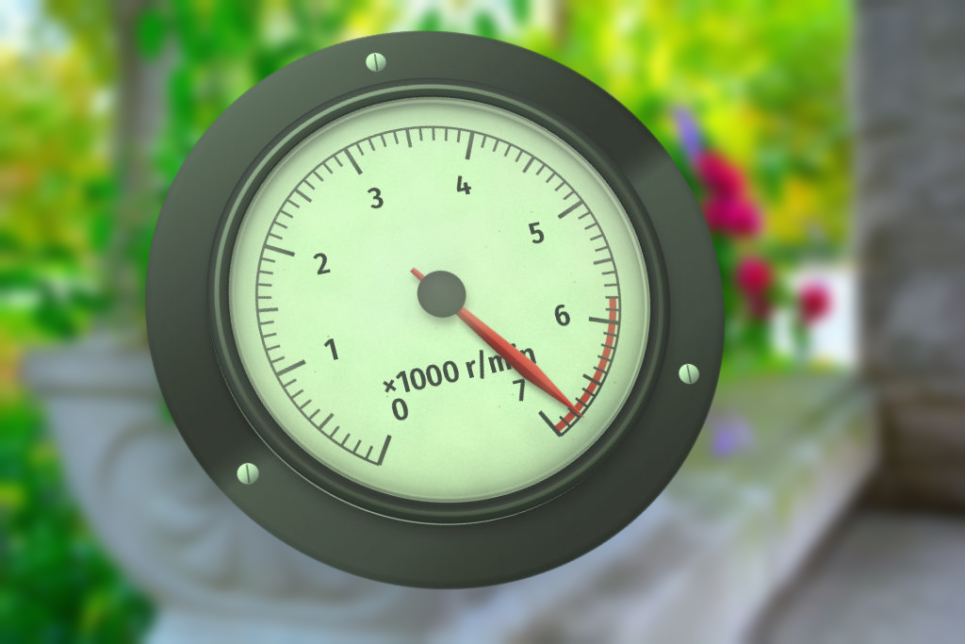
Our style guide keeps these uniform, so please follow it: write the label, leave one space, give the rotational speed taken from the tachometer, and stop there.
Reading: 6800 rpm
